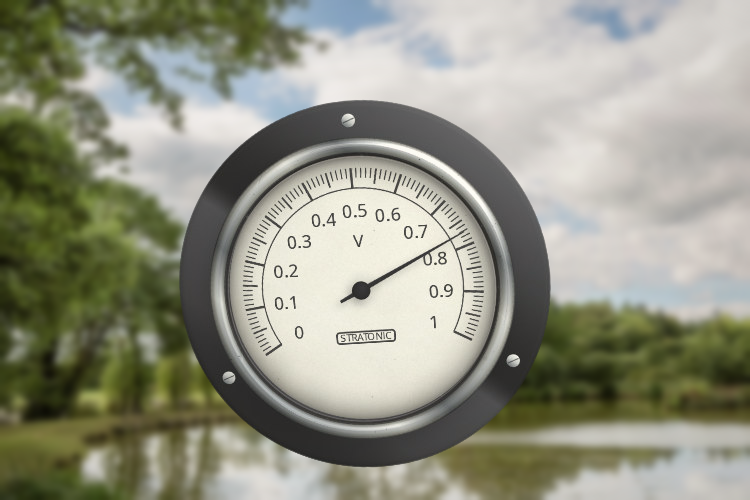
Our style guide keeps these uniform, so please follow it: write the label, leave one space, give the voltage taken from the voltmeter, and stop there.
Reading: 0.77 V
